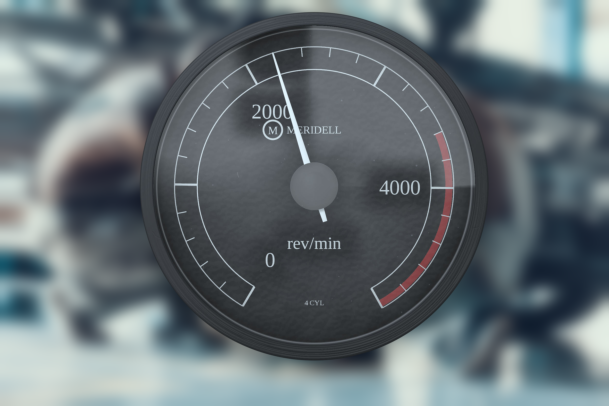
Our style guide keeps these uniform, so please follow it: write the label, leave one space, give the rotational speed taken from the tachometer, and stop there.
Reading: 2200 rpm
